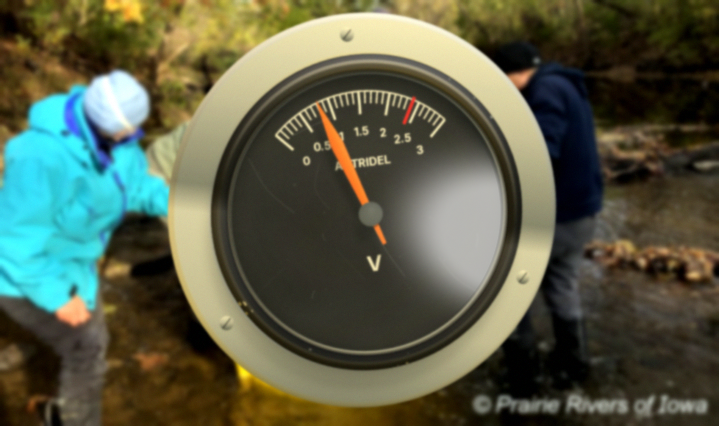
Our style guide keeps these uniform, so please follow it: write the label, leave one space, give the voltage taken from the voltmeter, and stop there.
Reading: 0.8 V
